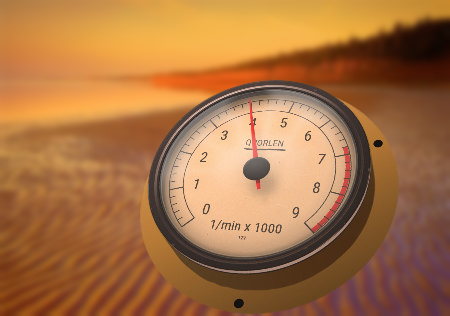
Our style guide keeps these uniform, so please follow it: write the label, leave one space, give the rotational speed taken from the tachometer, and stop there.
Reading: 4000 rpm
